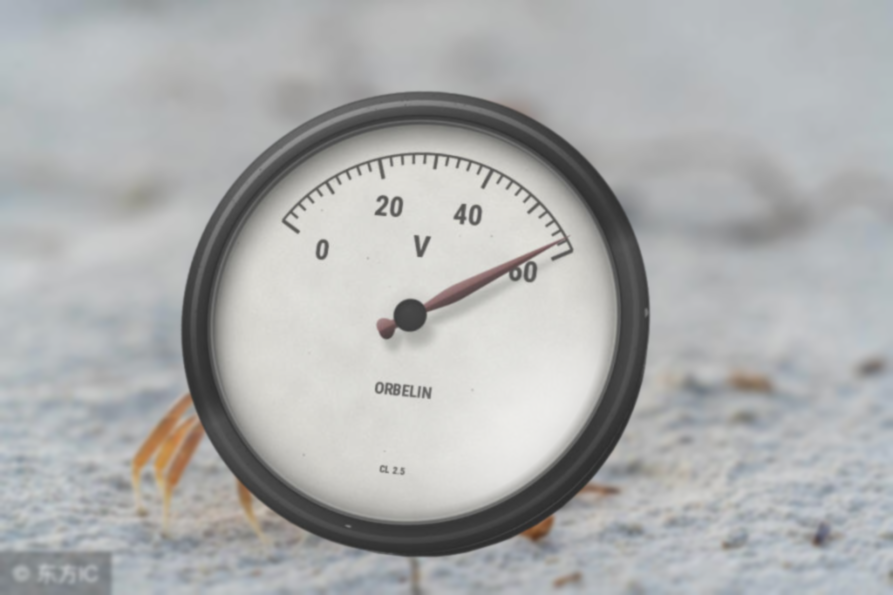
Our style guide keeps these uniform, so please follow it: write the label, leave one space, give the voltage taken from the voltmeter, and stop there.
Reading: 58 V
